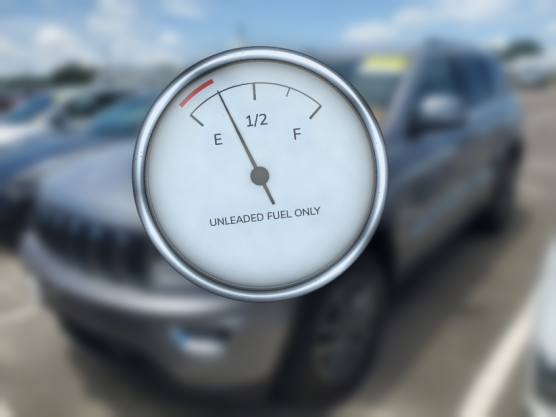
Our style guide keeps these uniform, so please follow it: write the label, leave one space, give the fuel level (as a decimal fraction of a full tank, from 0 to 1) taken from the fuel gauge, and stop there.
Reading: 0.25
